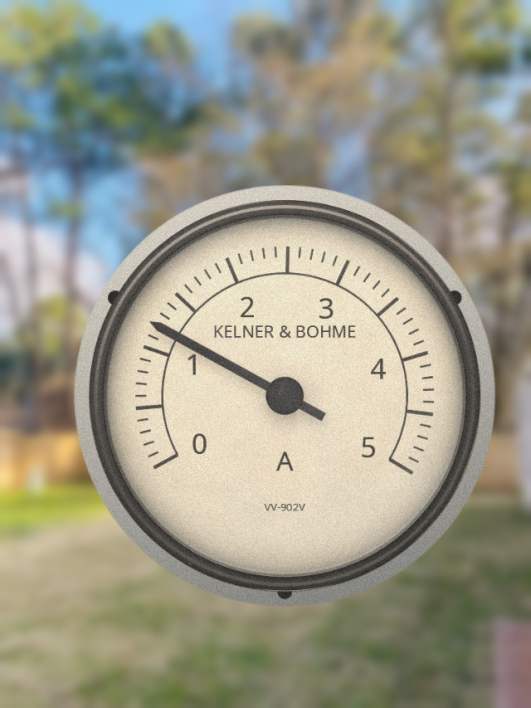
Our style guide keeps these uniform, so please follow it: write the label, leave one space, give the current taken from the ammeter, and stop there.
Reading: 1.2 A
